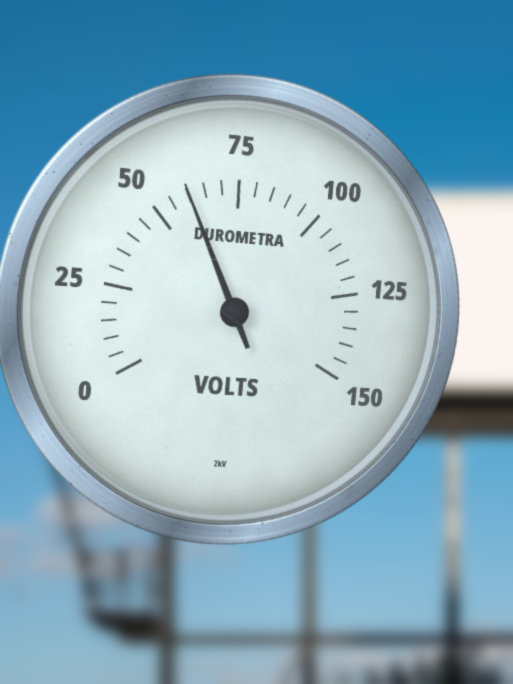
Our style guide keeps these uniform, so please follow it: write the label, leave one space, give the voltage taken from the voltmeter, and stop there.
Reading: 60 V
